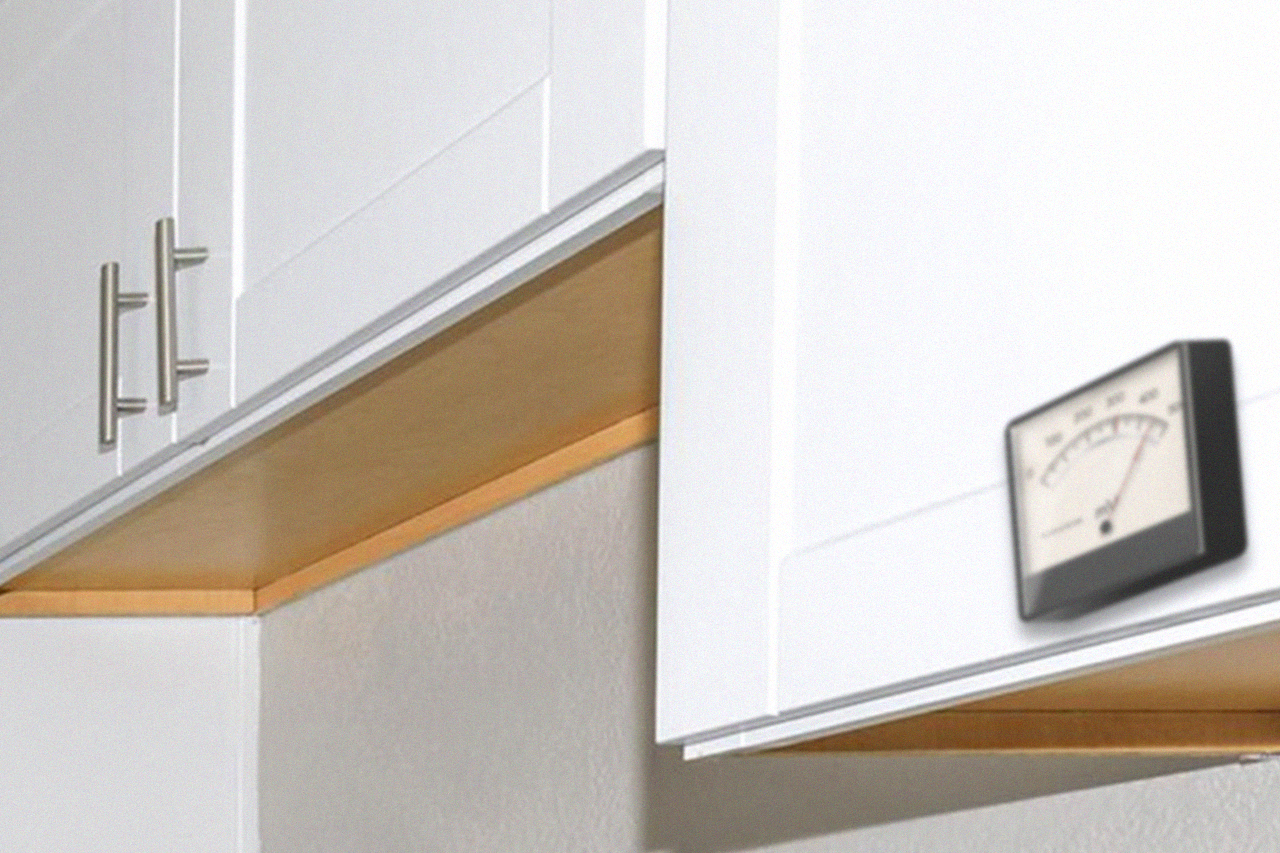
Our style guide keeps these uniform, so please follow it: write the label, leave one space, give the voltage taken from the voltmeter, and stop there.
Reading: 450 mV
